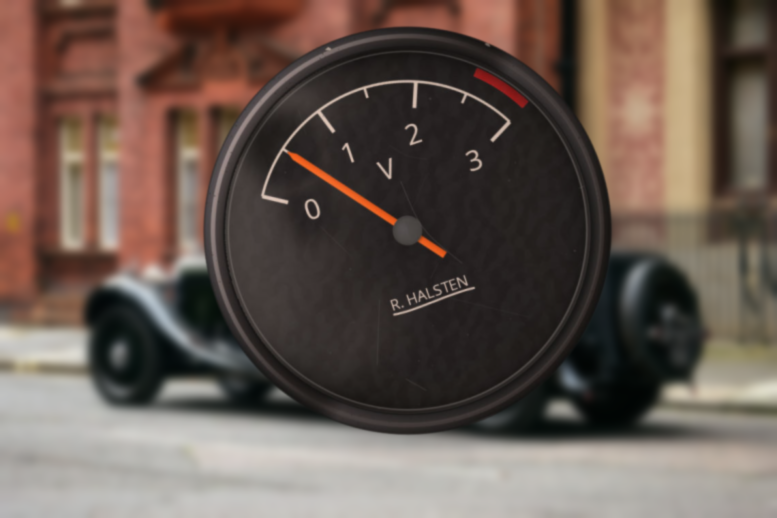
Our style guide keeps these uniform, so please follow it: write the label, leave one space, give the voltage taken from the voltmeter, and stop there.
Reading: 0.5 V
